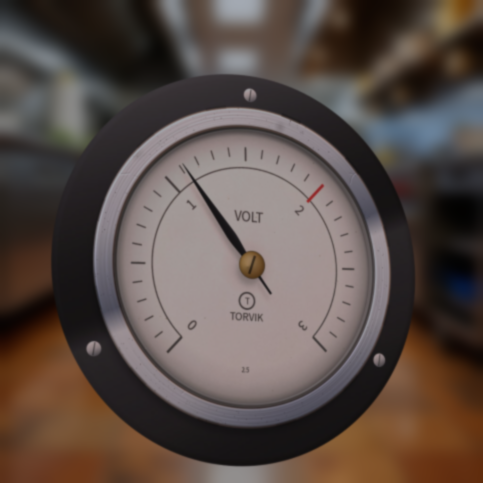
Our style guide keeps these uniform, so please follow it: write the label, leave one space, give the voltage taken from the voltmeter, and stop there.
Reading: 1.1 V
